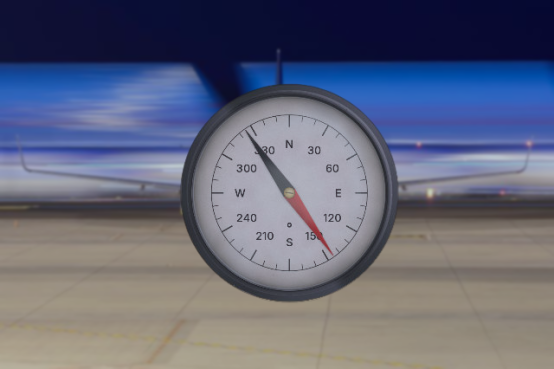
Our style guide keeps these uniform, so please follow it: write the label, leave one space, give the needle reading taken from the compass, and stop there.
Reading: 145 °
